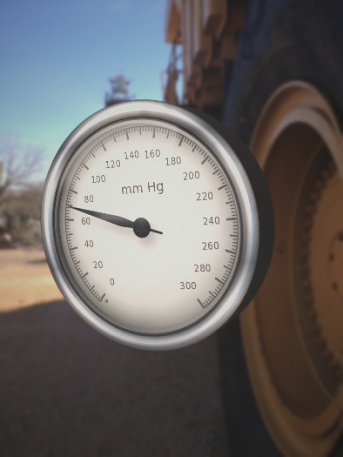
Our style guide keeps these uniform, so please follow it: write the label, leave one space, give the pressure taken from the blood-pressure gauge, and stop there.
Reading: 70 mmHg
